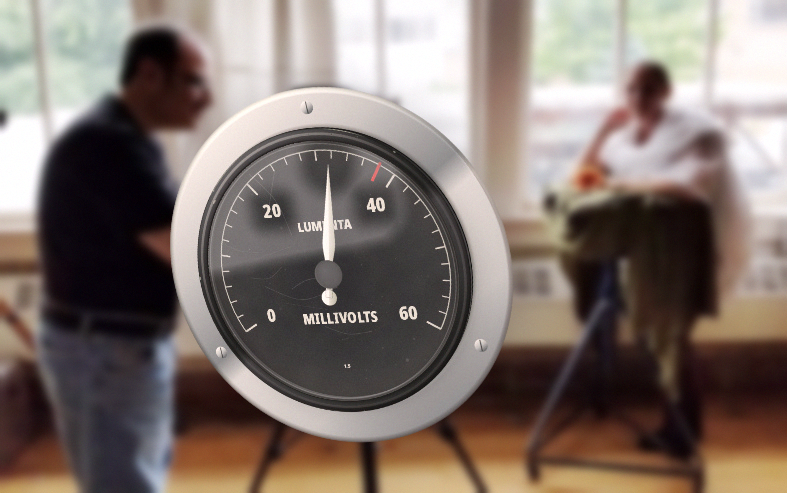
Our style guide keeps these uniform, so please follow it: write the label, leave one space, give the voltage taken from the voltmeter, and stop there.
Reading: 32 mV
